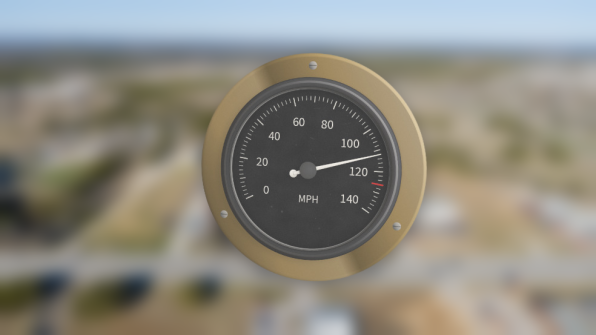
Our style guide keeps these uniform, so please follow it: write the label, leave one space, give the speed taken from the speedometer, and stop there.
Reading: 112 mph
